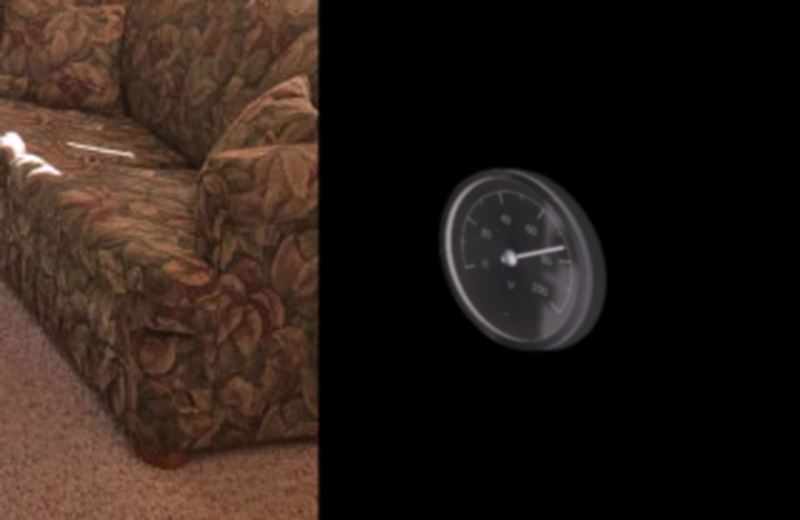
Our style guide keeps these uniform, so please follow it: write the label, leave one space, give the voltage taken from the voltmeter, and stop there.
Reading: 75 V
